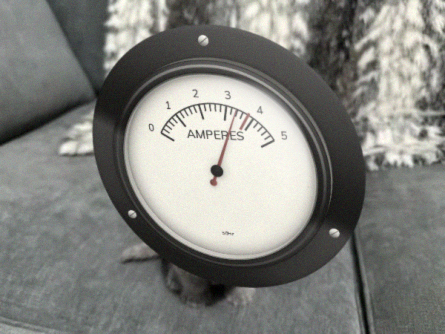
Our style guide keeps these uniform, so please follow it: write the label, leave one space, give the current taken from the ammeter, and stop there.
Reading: 3.4 A
